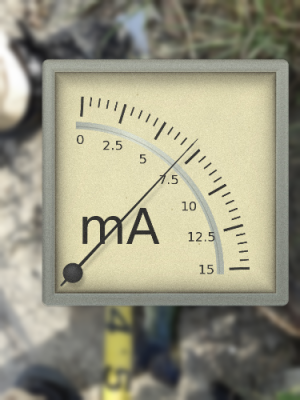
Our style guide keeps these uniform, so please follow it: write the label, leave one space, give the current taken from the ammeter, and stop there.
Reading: 7 mA
